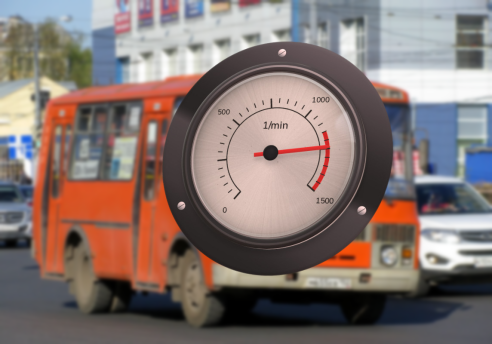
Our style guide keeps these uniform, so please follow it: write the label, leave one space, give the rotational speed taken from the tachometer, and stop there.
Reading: 1250 rpm
